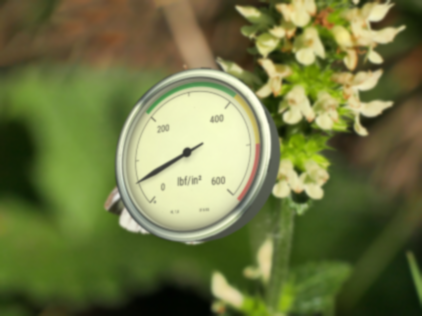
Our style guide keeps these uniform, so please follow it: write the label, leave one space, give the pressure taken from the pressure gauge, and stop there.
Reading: 50 psi
